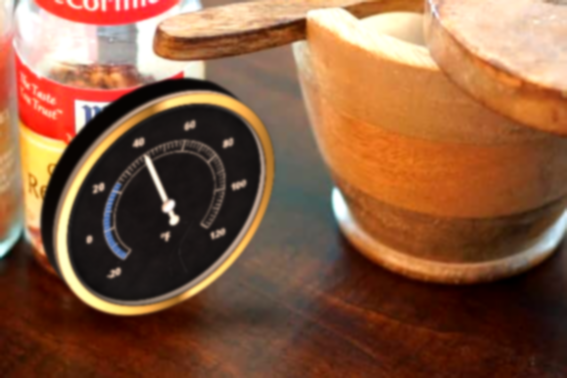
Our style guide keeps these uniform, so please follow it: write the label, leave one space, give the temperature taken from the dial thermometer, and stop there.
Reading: 40 °F
